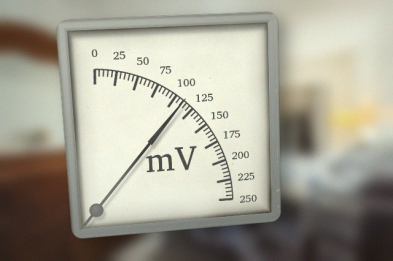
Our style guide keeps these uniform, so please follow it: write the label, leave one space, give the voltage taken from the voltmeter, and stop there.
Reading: 110 mV
